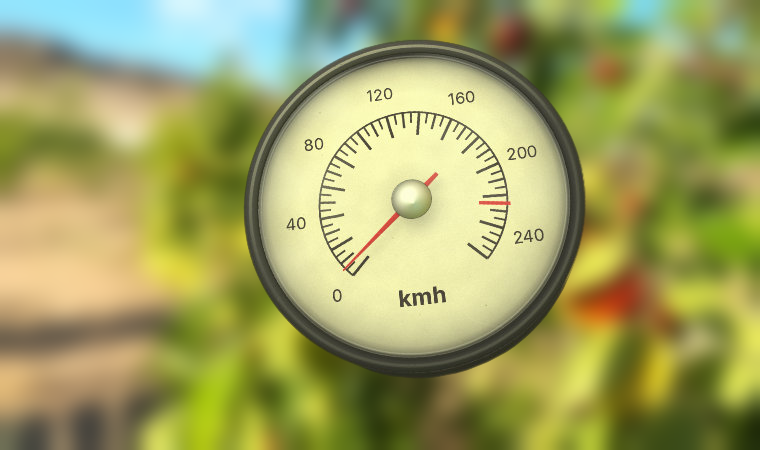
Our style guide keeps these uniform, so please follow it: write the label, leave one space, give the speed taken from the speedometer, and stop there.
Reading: 5 km/h
